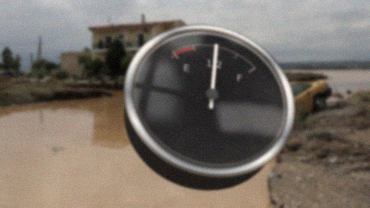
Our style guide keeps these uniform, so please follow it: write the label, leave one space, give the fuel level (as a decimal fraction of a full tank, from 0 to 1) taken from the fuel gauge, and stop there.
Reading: 0.5
